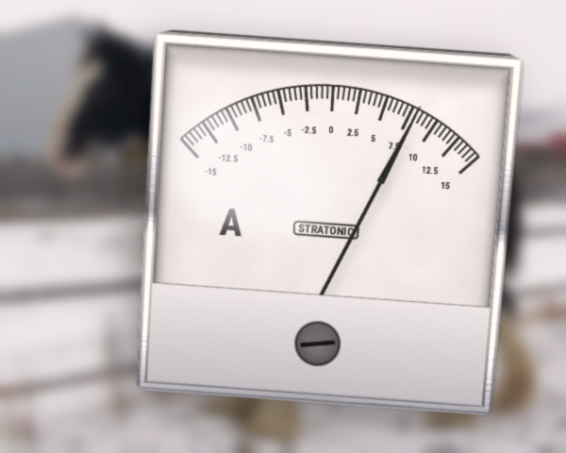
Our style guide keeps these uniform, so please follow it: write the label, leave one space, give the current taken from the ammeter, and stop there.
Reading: 8 A
